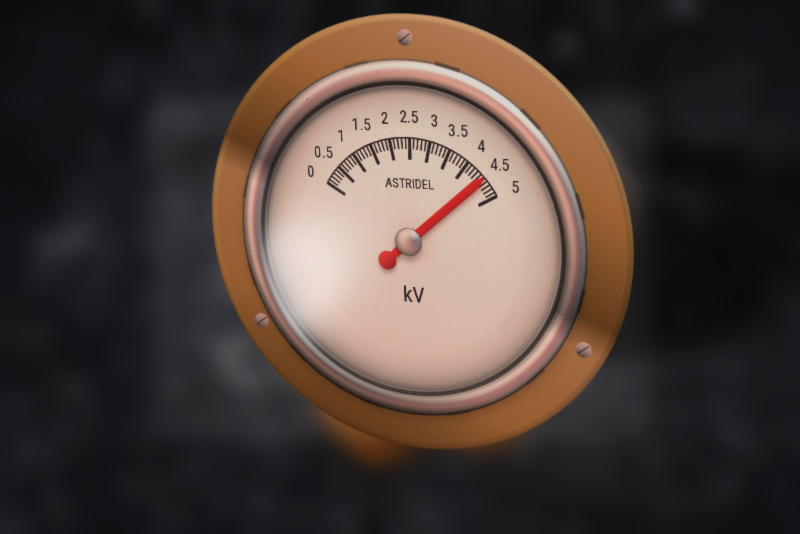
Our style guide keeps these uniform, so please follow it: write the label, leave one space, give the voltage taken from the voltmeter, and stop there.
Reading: 4.5 kV
